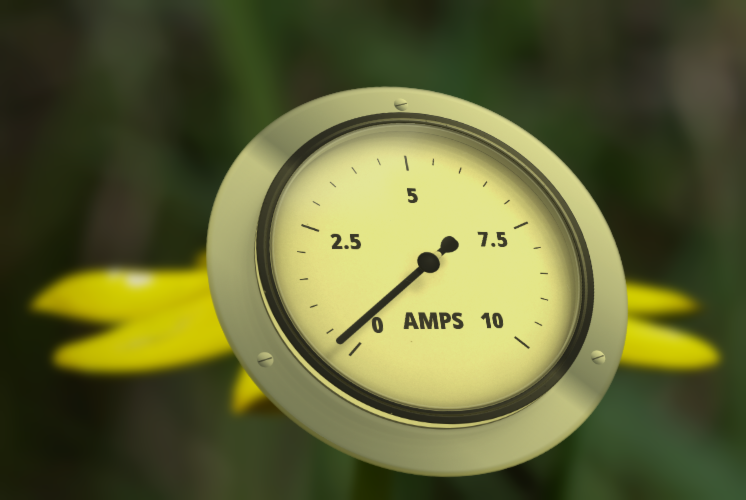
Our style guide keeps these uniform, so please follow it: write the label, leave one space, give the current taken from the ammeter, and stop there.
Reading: 0.25 A
